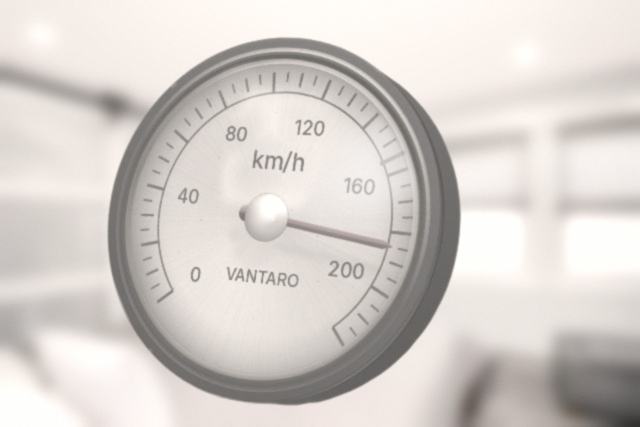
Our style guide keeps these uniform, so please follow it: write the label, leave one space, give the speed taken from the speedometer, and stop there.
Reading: 185 km/h
